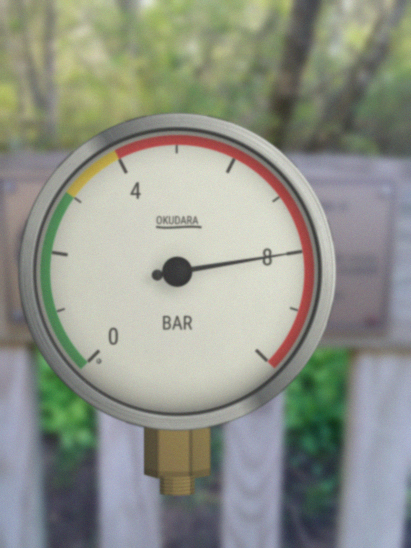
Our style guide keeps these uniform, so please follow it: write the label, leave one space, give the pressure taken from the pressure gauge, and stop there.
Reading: 8 bar
